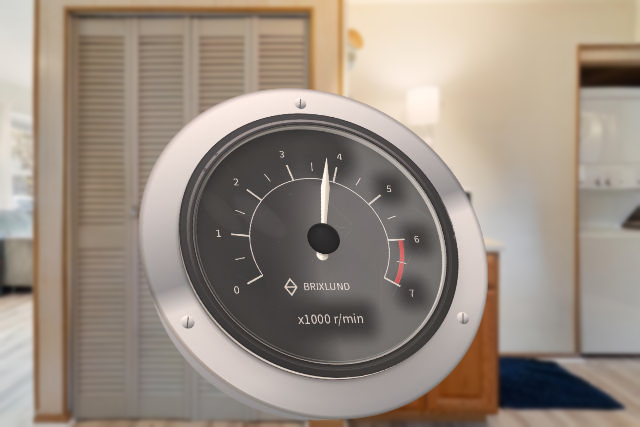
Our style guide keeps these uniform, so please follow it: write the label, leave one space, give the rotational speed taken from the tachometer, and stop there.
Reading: 3750 rpm
